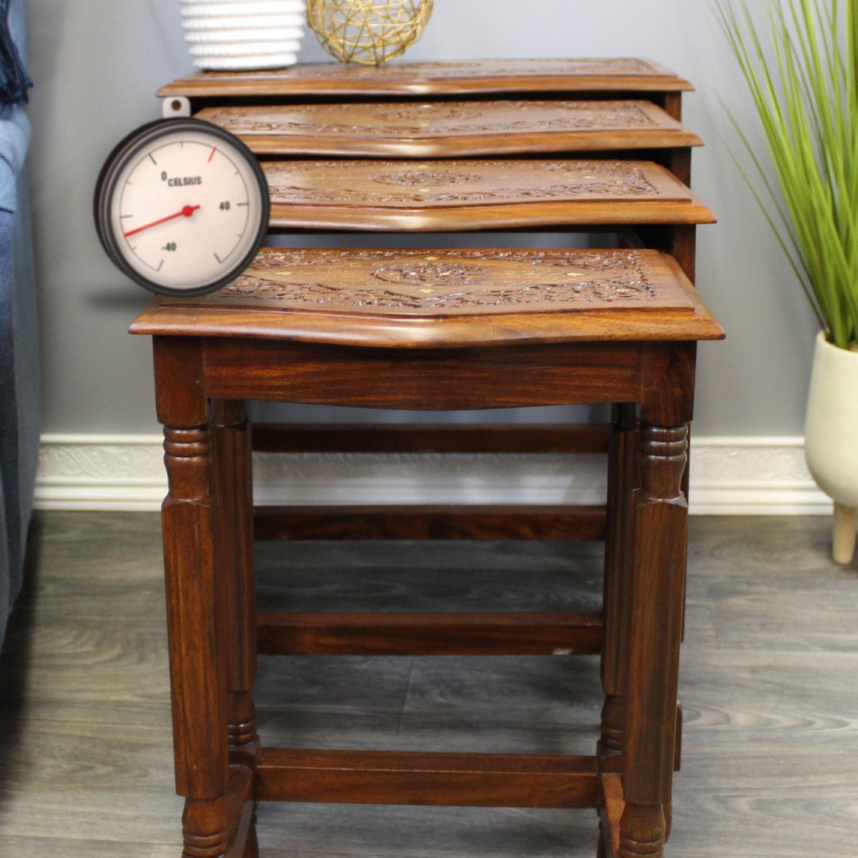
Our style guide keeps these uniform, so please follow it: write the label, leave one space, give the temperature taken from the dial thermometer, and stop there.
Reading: -25 °C
